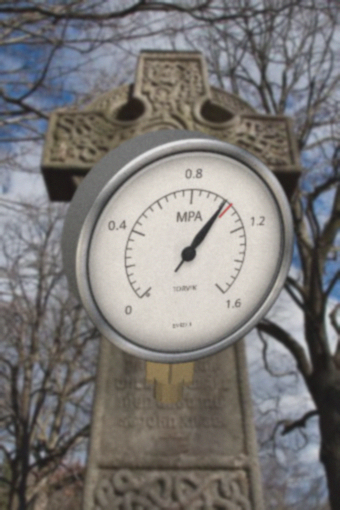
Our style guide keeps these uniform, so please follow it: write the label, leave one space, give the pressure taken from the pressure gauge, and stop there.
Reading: 1 MPa
